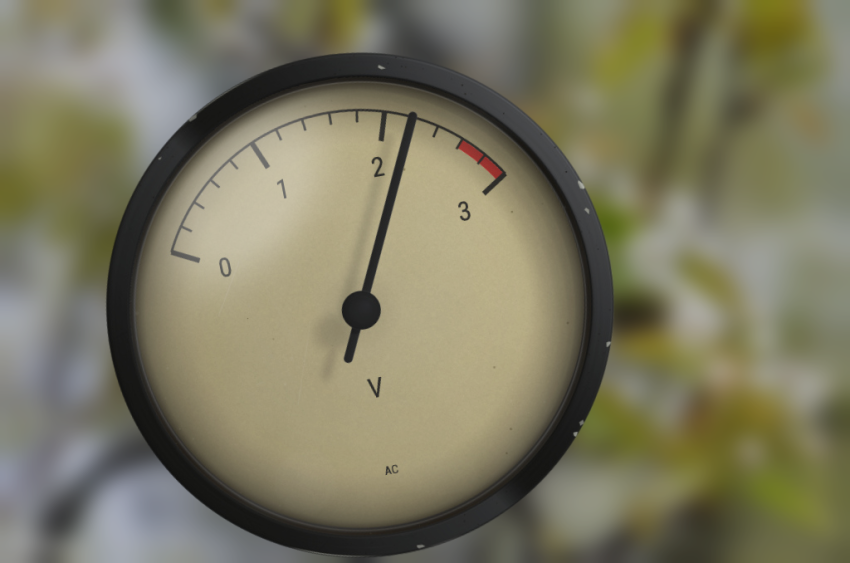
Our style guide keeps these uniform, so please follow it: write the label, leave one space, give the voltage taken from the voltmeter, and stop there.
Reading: 2.2 V
